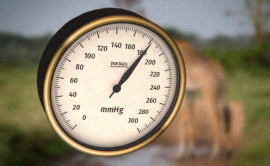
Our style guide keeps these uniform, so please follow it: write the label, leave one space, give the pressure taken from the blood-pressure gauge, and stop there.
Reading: 180 mmHg
